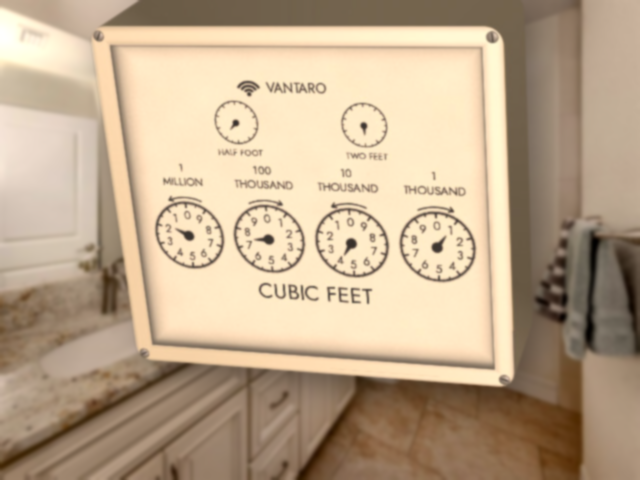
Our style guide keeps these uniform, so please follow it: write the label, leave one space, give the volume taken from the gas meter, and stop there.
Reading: 174100 ft³
